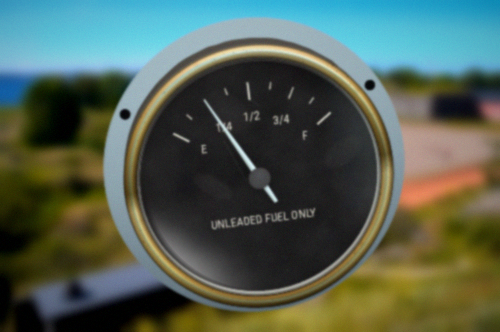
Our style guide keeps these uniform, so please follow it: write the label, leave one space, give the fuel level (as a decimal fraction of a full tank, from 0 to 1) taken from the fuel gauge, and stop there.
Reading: 0.25
